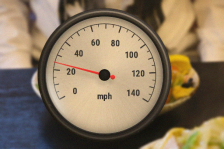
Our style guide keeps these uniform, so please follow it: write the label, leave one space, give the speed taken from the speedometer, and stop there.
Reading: 25 mph
